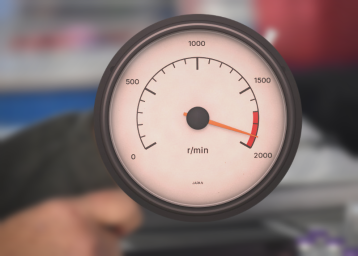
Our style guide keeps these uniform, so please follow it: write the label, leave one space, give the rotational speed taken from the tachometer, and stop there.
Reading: 1900 rpm
